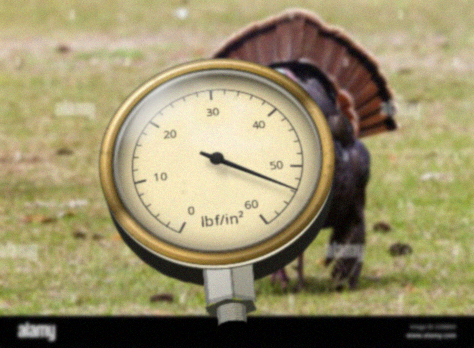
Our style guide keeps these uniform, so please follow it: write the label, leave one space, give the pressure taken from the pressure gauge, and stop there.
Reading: 54 psi
